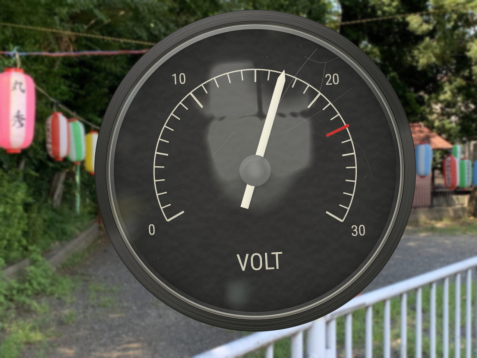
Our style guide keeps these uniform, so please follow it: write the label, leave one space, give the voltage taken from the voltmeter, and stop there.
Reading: 17 V
